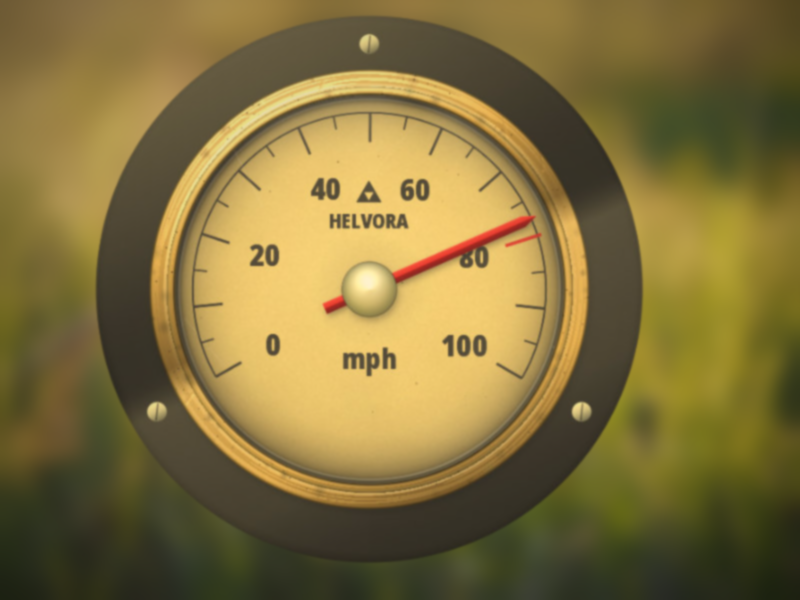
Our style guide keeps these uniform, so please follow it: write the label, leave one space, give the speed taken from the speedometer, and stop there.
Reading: 77.5 mph
